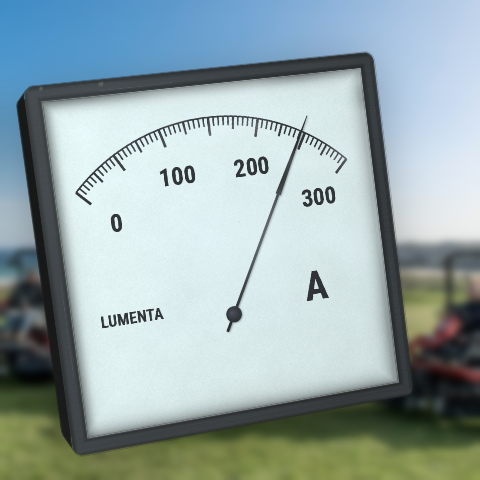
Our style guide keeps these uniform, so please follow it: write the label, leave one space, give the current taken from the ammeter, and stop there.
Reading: 245 A
